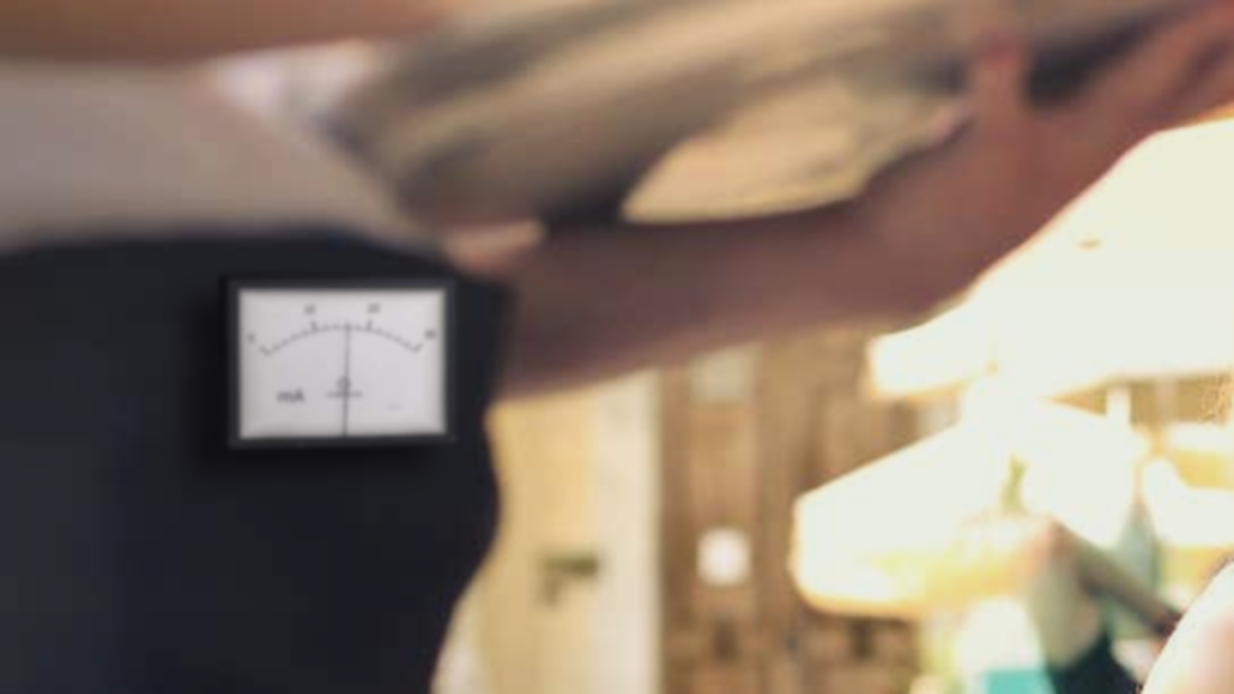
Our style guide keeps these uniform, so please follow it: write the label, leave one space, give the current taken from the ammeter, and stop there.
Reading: 16 mA
